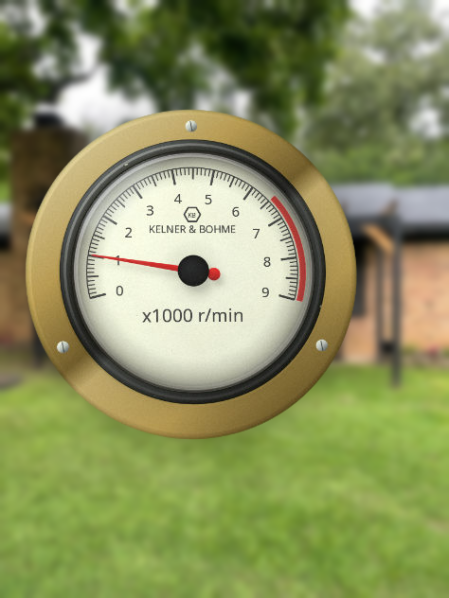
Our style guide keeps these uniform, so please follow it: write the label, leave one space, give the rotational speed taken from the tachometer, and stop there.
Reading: 1000 rpm
